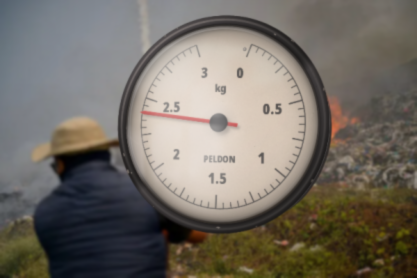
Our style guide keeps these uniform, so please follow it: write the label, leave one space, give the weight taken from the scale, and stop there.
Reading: 2.4 kg
